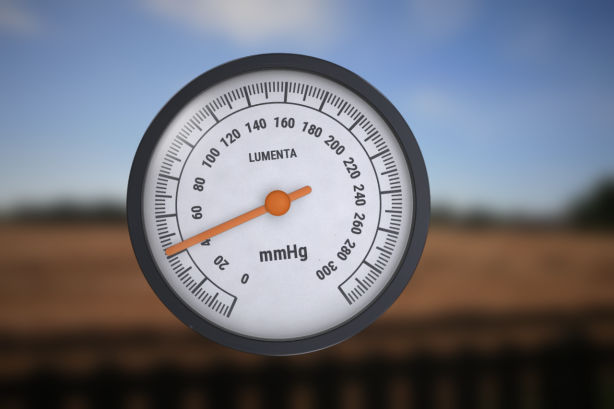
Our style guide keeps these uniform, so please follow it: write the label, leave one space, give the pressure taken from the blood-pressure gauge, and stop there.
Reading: 42 mmHg
